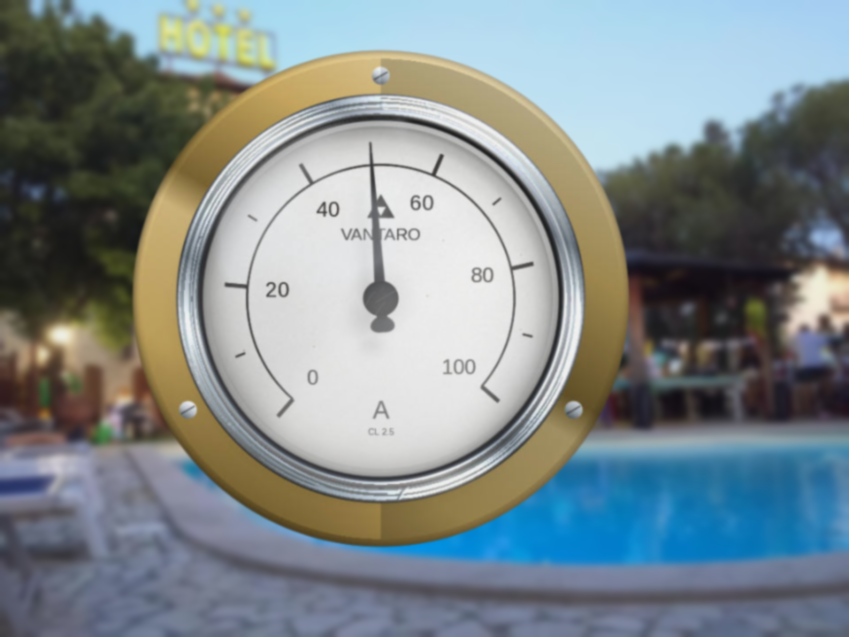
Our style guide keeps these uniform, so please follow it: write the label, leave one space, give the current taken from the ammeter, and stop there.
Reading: 50 A
